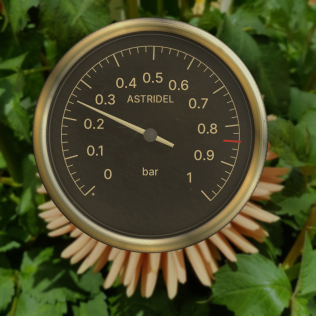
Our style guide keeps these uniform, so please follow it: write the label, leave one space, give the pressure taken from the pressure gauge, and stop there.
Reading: 0.25 bar
